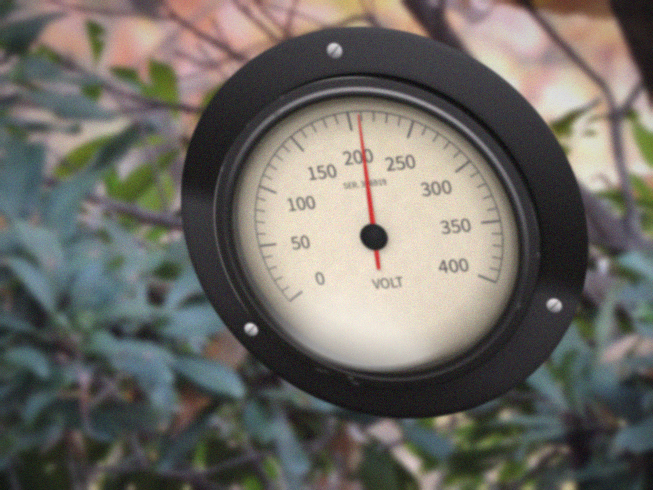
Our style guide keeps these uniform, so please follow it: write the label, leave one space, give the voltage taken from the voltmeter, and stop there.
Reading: 210 V
